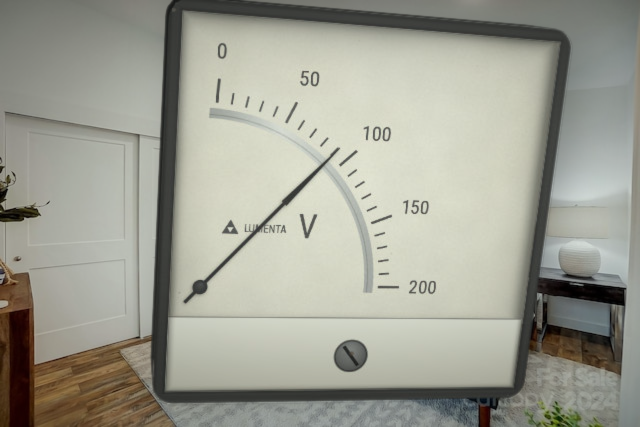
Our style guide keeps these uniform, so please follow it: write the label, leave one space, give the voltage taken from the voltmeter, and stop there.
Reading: 90 V
